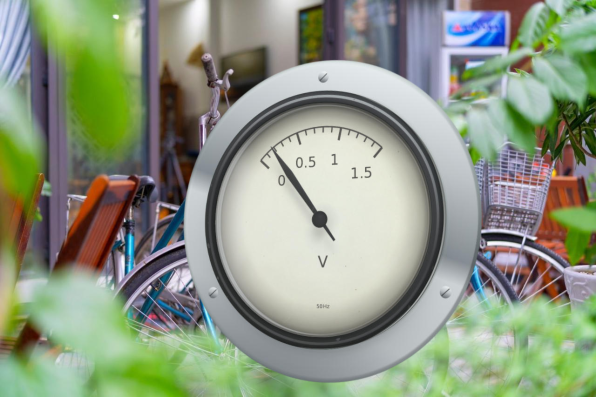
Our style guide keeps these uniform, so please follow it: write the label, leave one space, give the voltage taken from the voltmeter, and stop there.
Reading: 0.2 V
